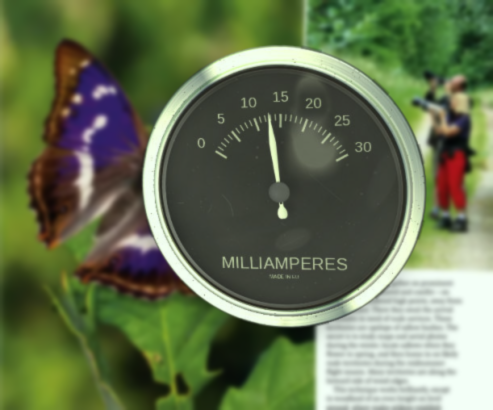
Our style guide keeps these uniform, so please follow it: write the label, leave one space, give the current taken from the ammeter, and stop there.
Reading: 13 mA
